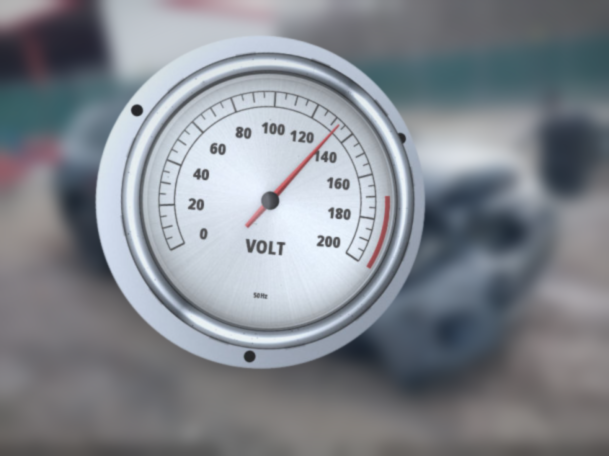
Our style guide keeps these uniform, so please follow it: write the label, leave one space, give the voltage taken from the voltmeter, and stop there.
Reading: 132.5 V
